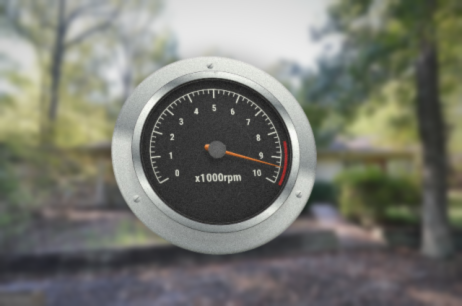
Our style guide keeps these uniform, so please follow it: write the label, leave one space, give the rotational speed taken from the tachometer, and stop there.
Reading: 9400 rpm
